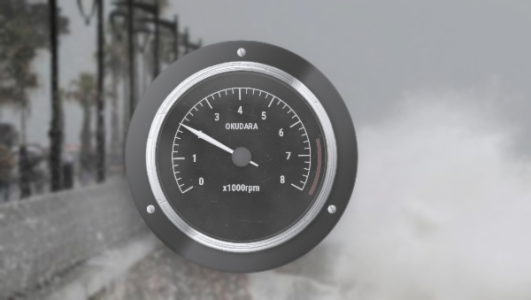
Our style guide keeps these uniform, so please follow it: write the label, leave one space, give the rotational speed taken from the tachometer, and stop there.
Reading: 2000 rpm
